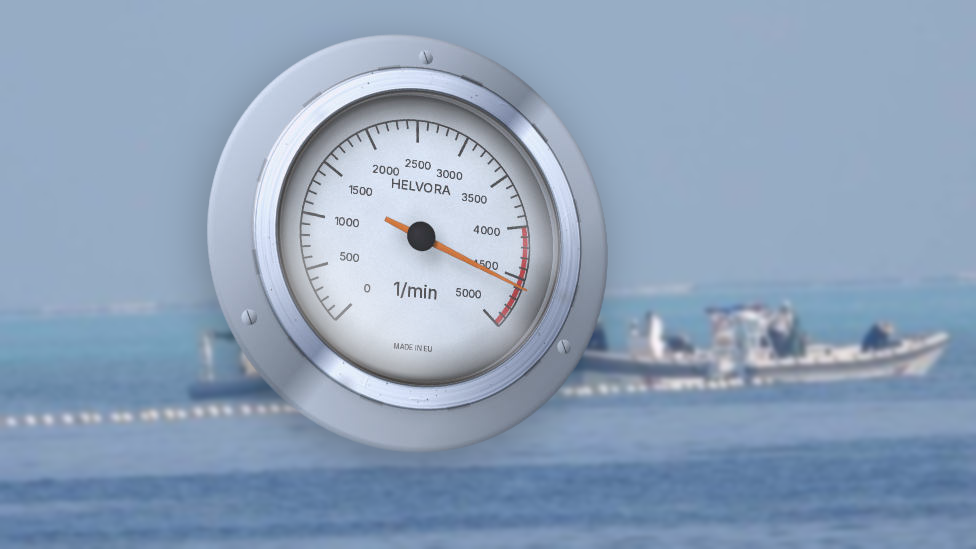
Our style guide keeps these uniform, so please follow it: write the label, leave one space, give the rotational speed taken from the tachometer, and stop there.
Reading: 4600 rpm
